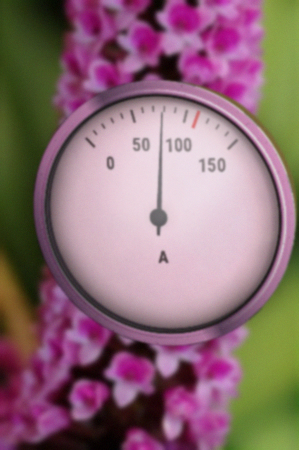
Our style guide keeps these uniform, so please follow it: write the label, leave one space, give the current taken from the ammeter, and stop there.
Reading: 80 A
